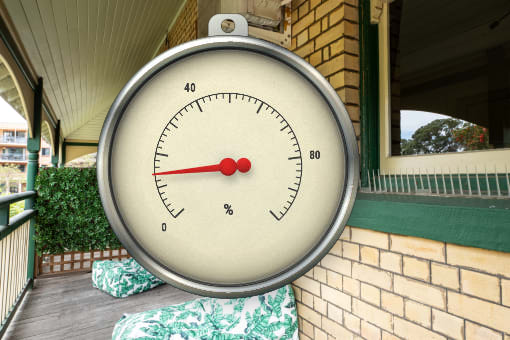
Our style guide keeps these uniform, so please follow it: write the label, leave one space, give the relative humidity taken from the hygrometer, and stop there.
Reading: 14 %
